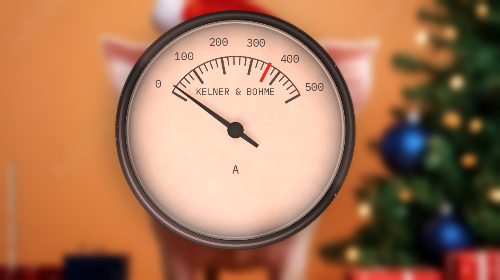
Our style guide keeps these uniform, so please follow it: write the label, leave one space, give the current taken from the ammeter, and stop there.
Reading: 20 A
